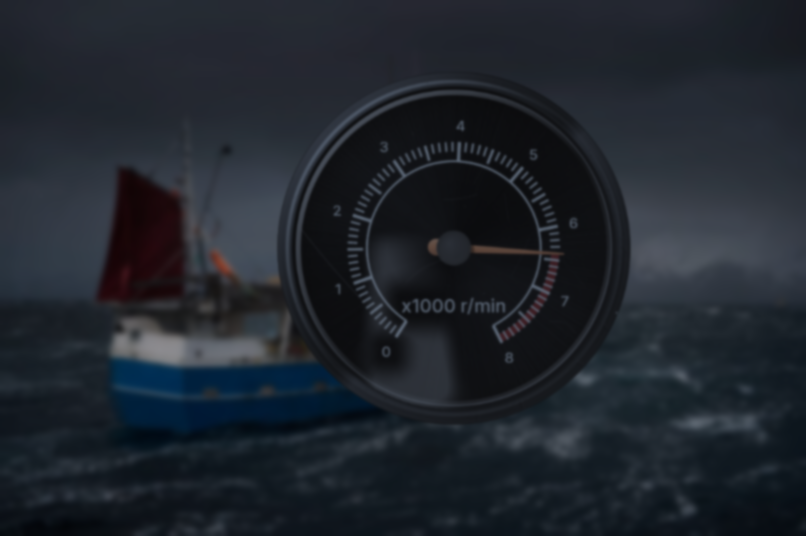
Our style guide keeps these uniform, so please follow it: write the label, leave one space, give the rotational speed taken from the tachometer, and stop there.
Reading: 6400 rpm
